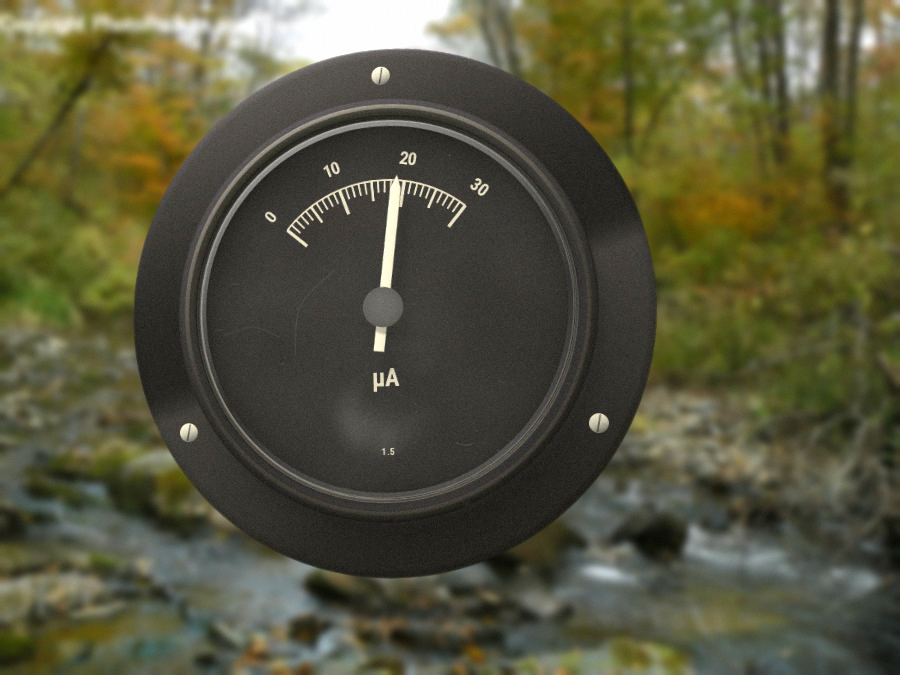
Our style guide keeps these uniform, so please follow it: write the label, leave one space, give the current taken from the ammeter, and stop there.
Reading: 19 µA
